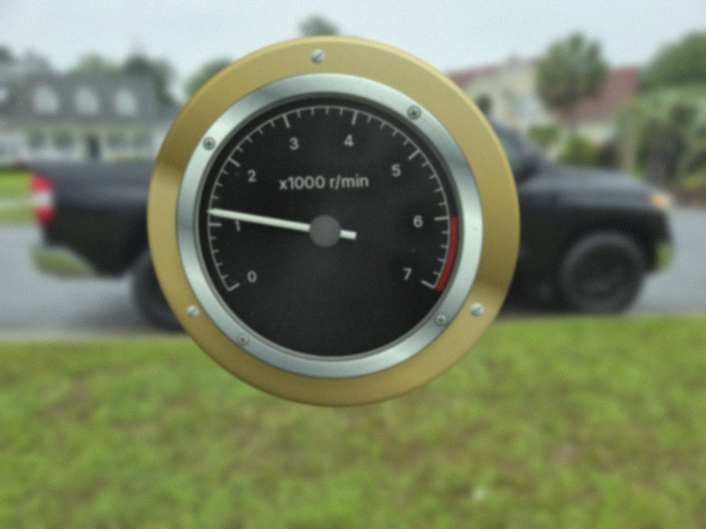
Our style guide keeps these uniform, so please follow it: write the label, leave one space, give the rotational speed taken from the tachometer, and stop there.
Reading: 1200 rpm
